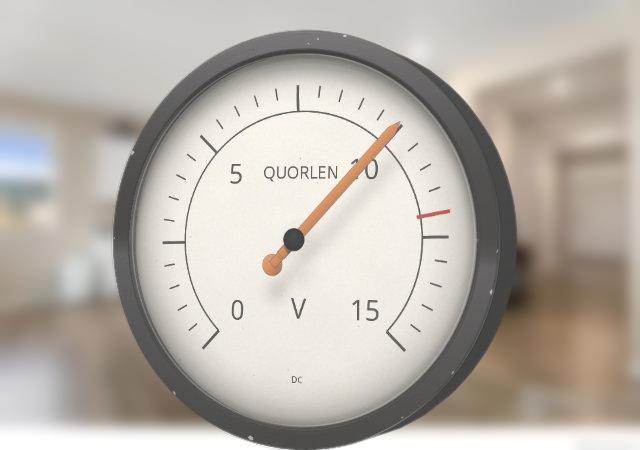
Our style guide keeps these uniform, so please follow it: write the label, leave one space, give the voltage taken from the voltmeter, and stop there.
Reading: 10 V
